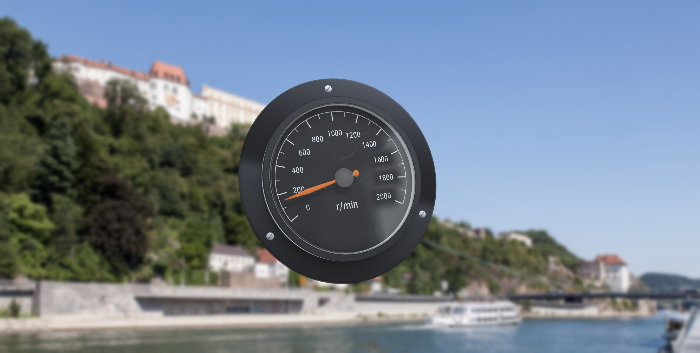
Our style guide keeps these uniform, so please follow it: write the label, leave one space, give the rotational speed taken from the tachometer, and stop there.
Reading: 150 rpm
